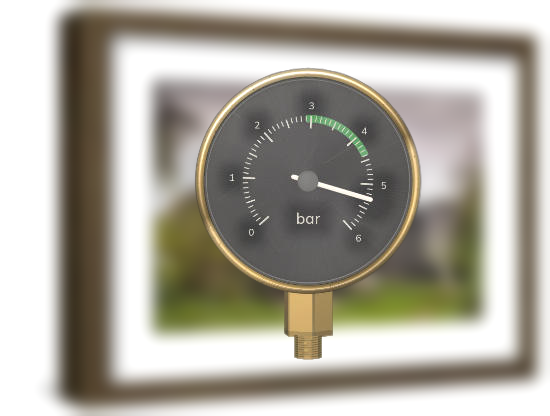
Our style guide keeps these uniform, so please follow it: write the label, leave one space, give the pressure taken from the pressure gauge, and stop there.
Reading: 5.3 bar
